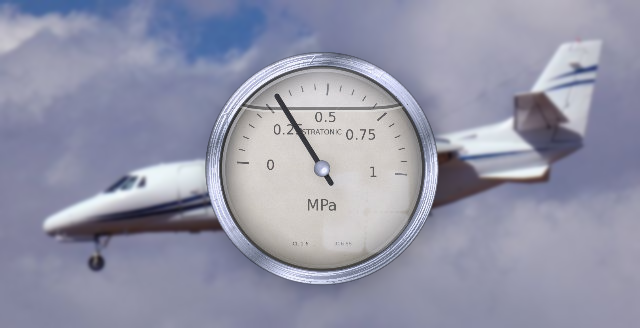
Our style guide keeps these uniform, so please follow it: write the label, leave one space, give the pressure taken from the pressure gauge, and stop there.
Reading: 0.3 MPa
